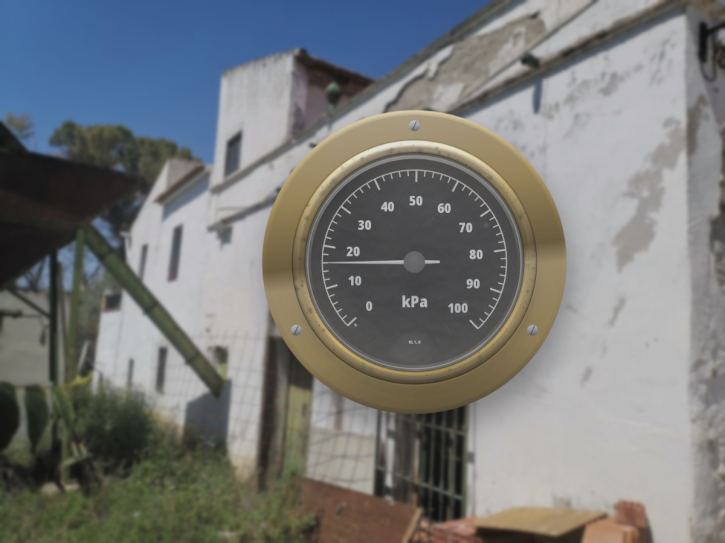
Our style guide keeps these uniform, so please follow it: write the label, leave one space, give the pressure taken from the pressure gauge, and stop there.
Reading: 16 kPa
